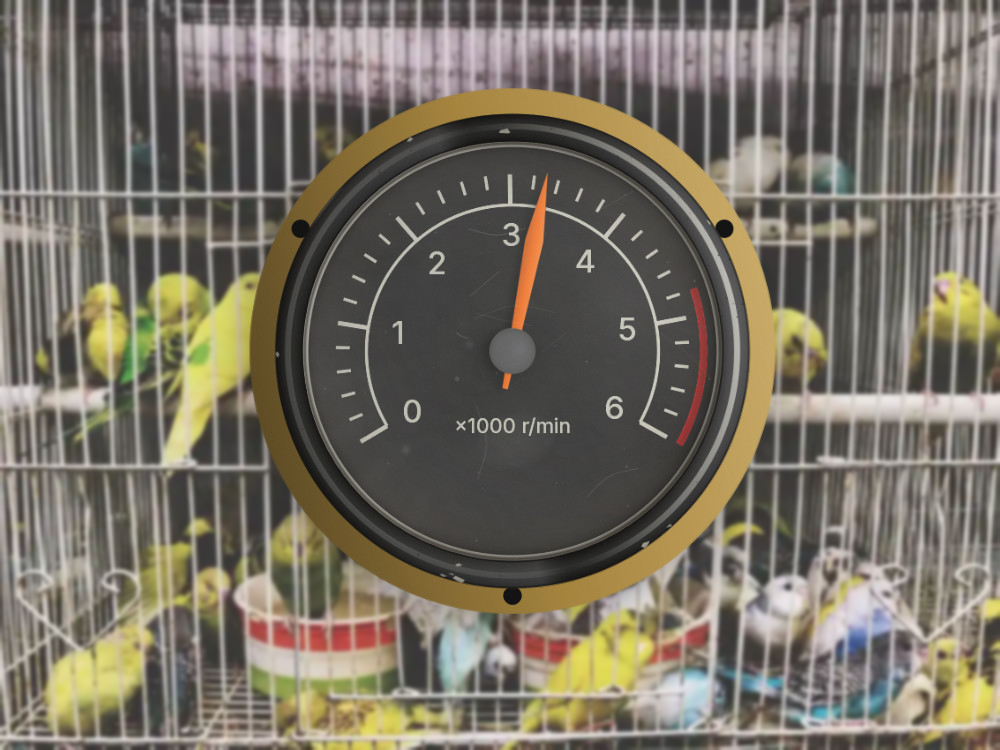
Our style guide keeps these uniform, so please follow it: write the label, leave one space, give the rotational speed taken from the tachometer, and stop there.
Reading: 3300 rpm
